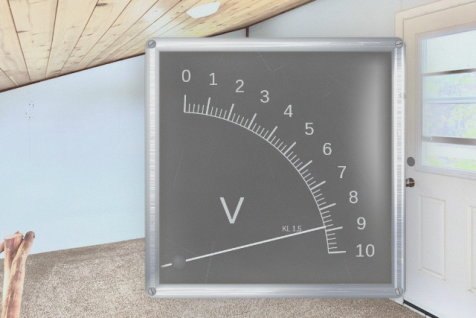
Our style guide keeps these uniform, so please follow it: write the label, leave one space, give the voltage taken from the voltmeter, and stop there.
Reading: 8.8 V
